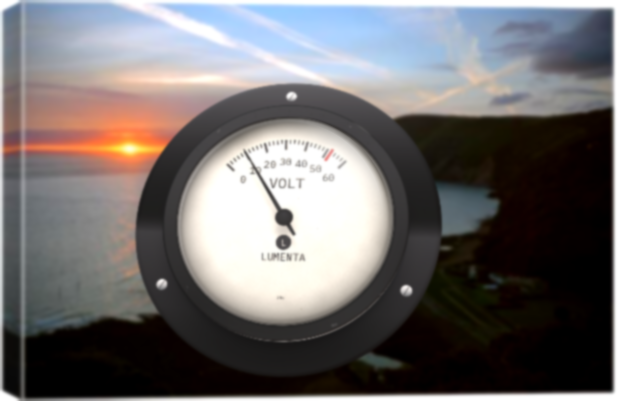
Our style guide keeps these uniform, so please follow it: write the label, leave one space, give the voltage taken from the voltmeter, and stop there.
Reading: 10 V
